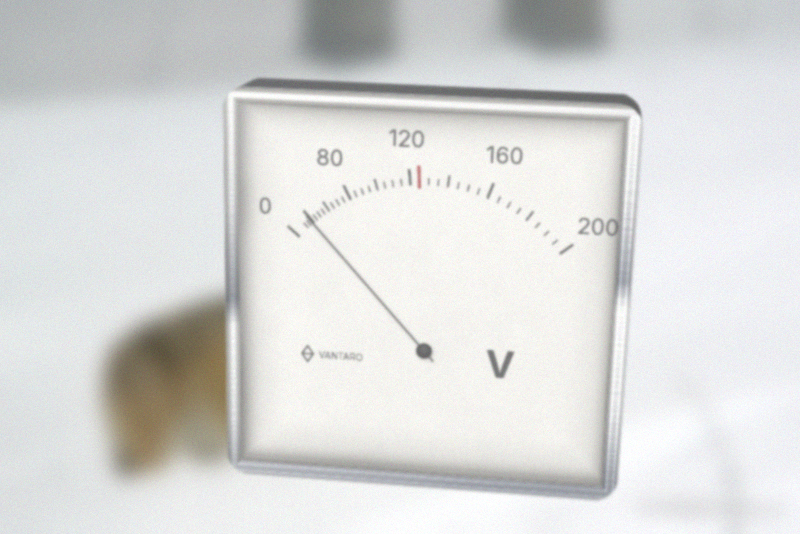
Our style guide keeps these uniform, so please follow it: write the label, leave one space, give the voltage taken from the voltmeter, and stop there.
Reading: 40 V
